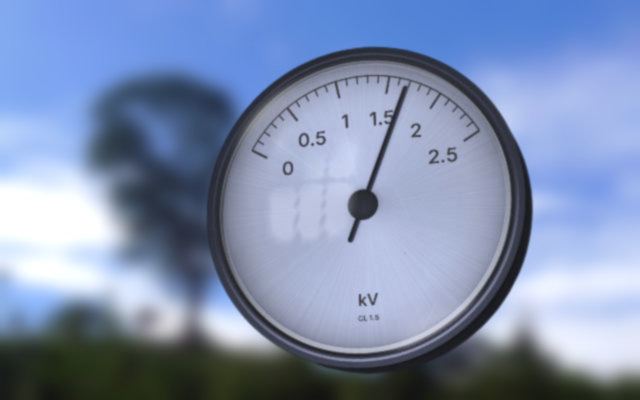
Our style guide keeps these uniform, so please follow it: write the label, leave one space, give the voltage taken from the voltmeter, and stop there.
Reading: 1.7 kV
